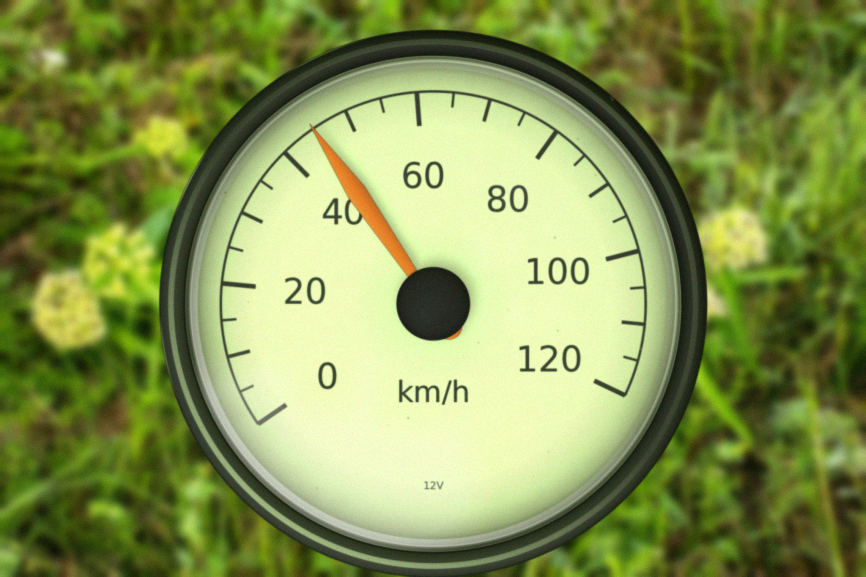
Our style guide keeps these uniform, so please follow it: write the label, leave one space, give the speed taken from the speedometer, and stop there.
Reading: 45 km/h
